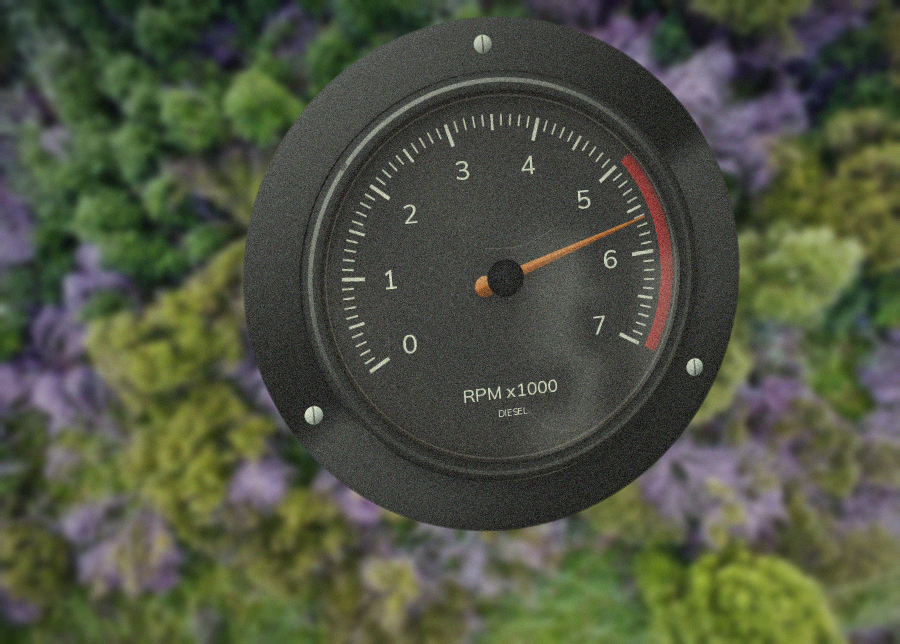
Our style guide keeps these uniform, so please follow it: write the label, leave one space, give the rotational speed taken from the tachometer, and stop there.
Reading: 5600 rpm
